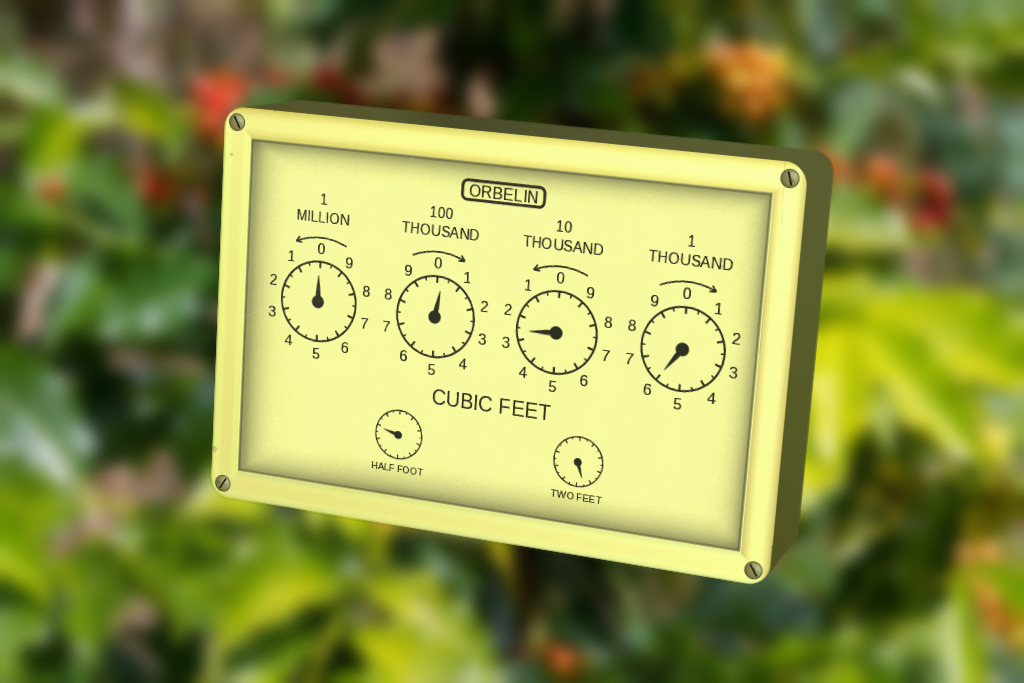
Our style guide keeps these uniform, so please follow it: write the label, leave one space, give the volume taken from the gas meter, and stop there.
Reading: 2600 ft³
